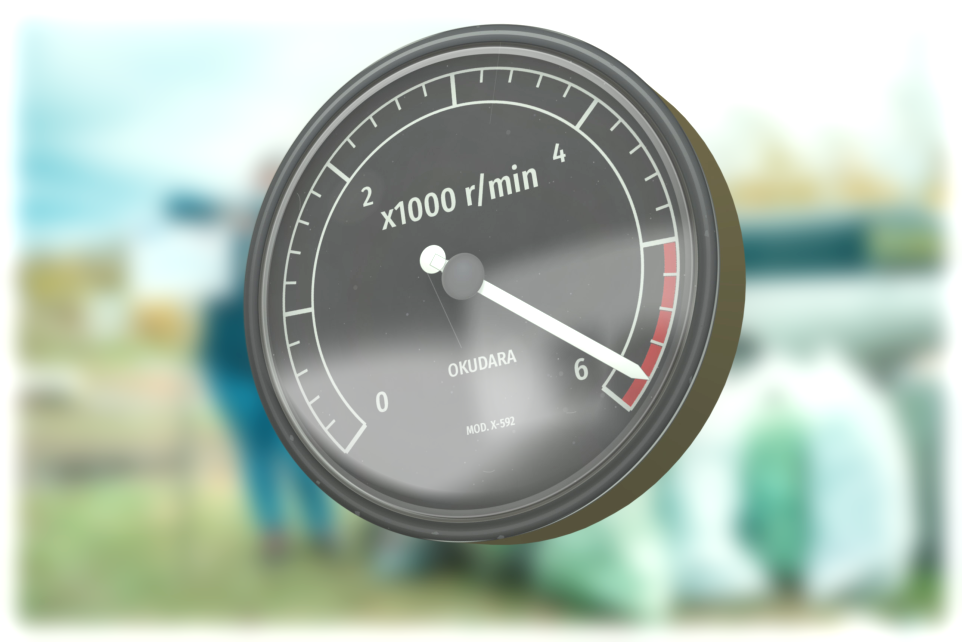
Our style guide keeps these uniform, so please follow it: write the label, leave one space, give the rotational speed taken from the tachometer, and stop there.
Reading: 5800 rpm
